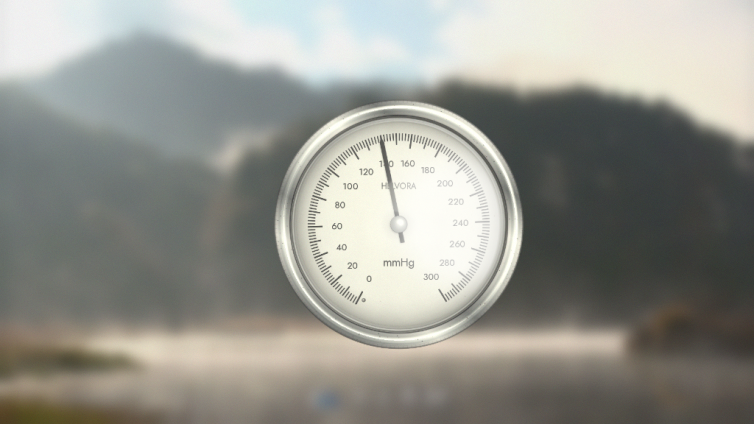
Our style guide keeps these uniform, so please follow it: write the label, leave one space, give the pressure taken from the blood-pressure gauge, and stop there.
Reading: 140 mmHg
